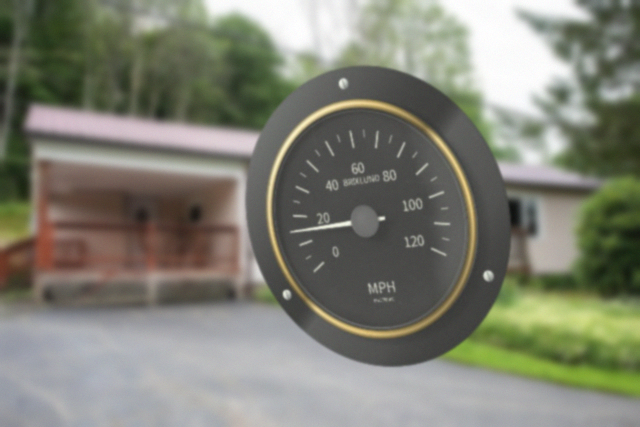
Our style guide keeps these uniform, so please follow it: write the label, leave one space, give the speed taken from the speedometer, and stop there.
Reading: 15 mph
